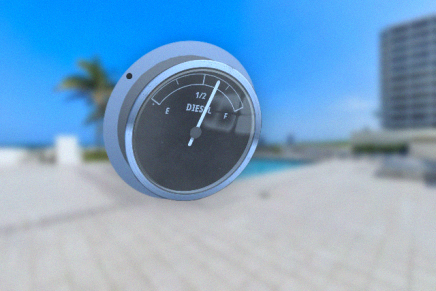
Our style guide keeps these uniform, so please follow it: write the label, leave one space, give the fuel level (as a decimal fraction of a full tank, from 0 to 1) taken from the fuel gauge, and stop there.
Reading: 0.625
